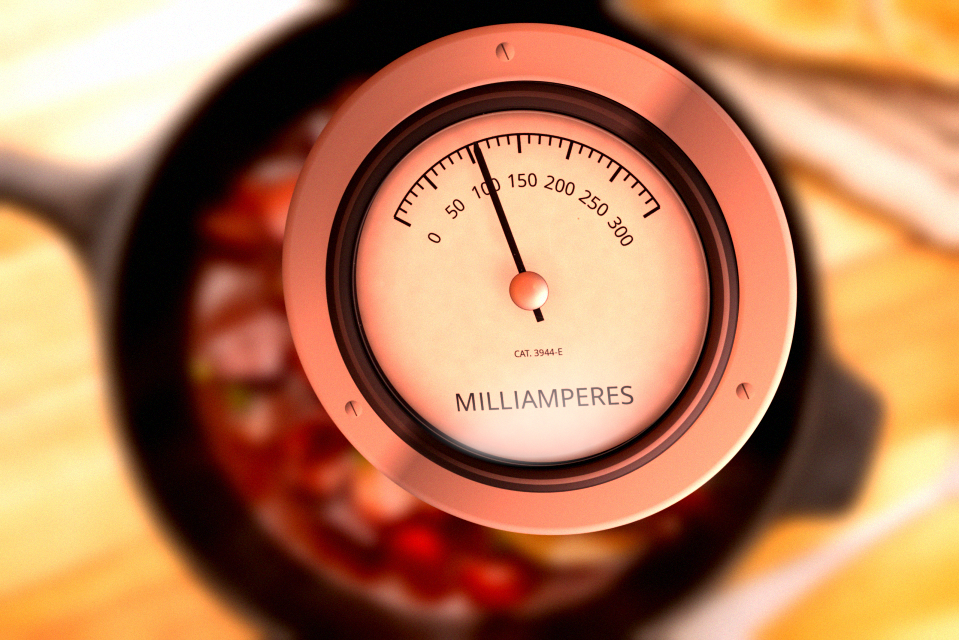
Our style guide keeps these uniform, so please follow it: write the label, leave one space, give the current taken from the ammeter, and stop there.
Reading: 110 mA
